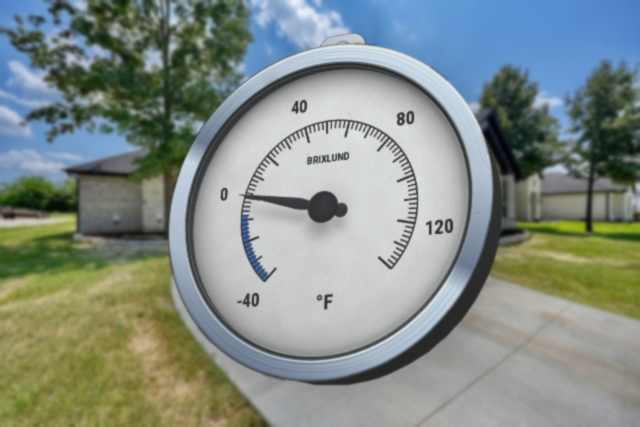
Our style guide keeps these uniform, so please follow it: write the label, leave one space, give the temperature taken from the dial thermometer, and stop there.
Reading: 0 °F
